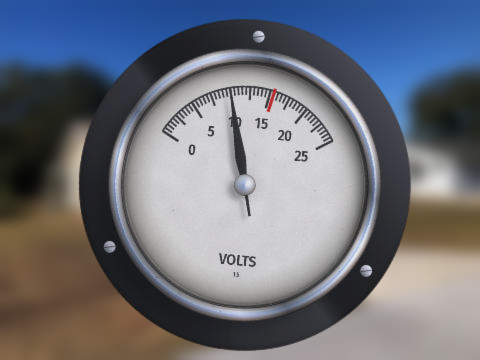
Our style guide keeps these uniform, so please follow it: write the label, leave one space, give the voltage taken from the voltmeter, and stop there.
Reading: 10 V
